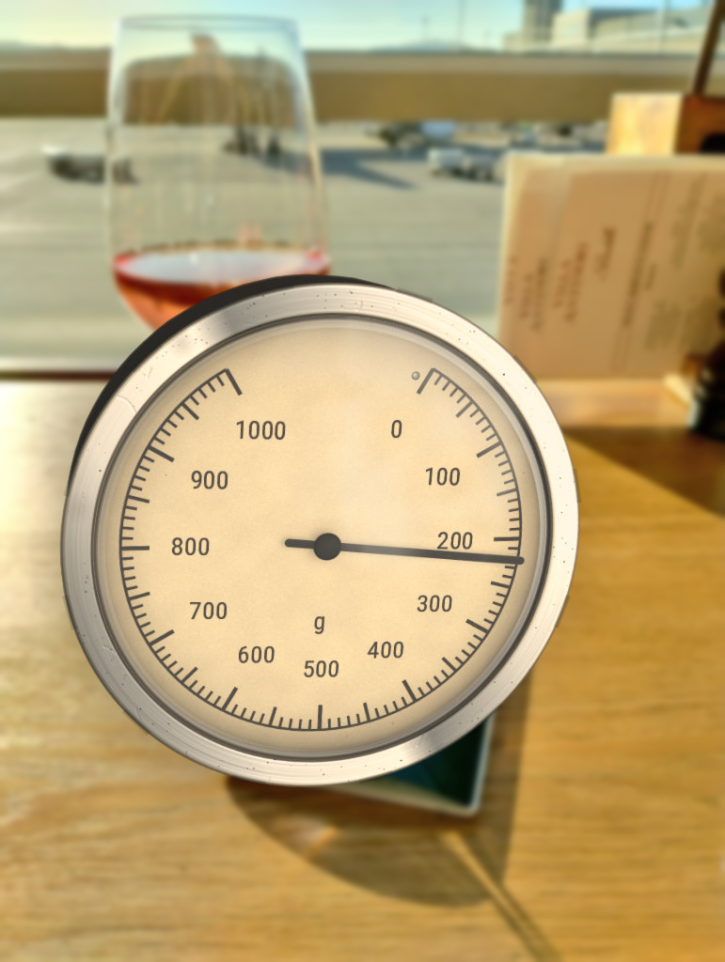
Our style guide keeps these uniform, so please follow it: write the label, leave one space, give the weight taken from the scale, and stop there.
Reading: 220 g
